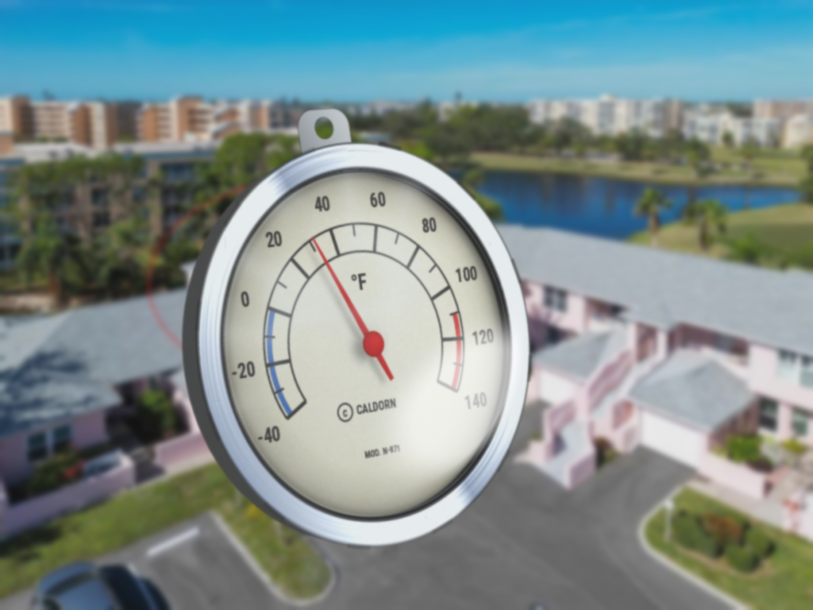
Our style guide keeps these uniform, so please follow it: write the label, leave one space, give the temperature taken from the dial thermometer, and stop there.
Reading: 30 °F
